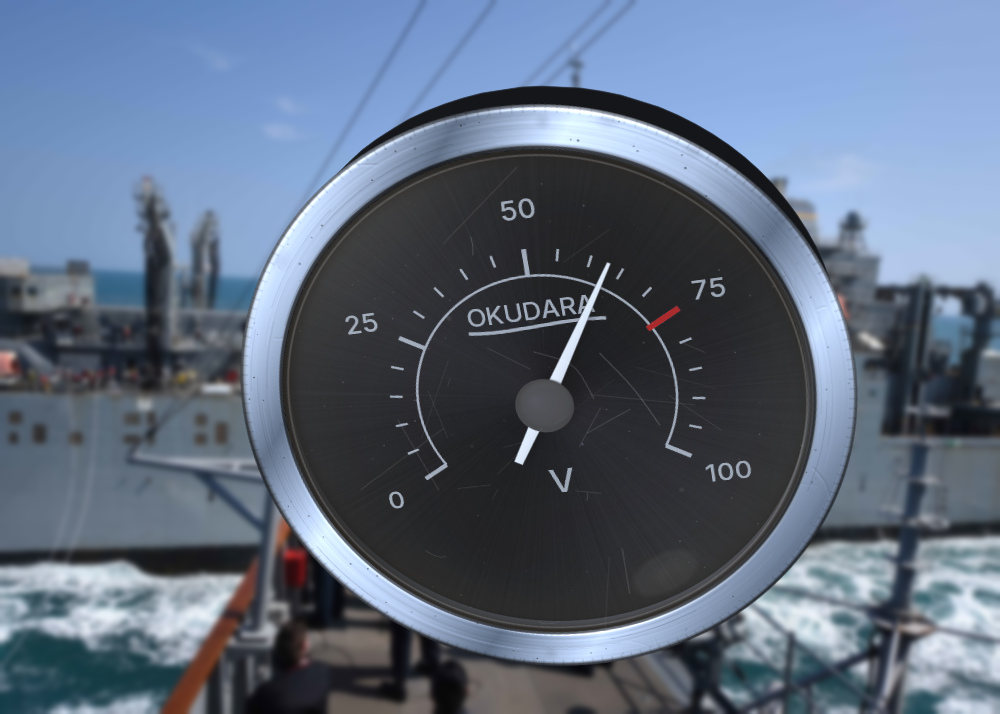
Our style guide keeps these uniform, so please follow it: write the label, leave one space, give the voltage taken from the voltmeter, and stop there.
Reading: 62.5 V
